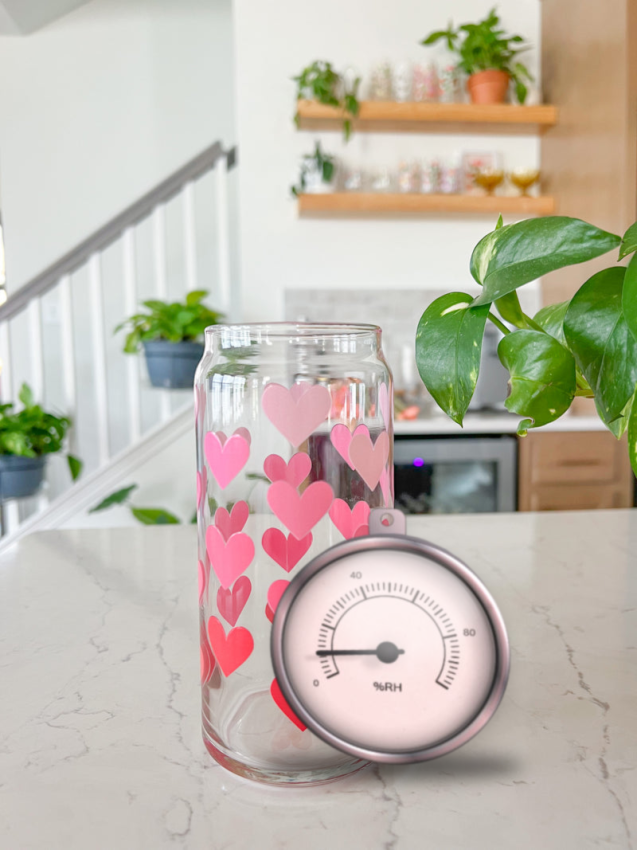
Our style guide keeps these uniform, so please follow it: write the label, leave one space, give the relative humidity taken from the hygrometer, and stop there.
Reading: 10 %
